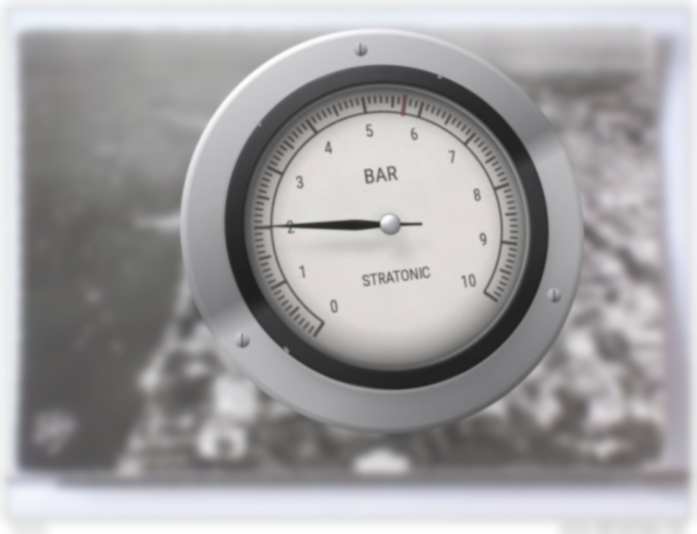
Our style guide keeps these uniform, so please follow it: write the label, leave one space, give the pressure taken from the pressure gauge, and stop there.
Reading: 2 bar
